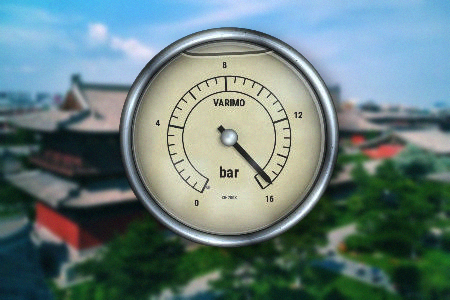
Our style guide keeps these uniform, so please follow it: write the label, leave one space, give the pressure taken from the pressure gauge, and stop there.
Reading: 15.5 bar
